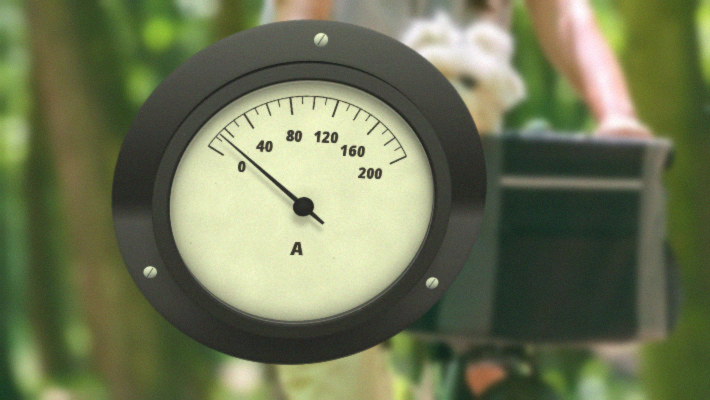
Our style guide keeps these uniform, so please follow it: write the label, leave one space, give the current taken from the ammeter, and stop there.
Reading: 15 A
